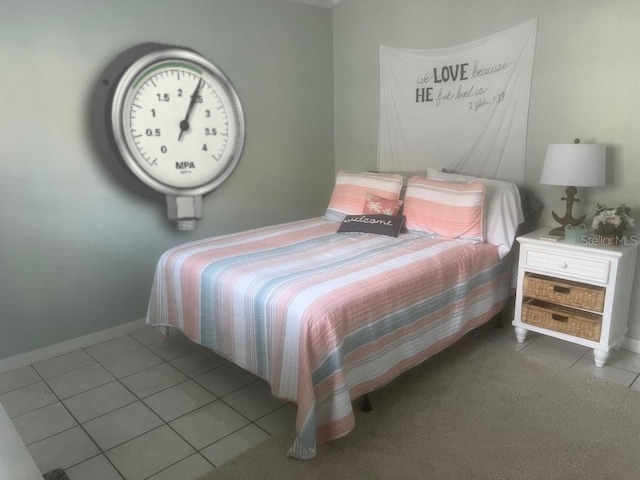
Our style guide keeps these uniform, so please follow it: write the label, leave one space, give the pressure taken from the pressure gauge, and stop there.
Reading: 2.4 MPa
